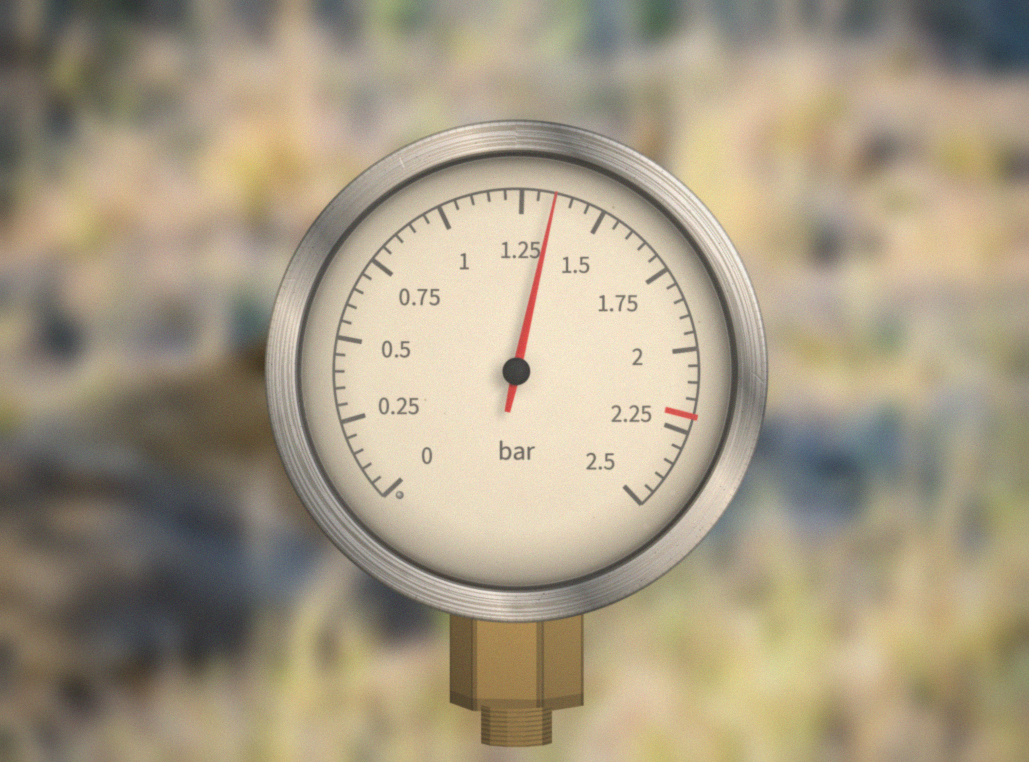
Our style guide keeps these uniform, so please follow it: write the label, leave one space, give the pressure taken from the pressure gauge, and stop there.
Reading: 1.35 bar
